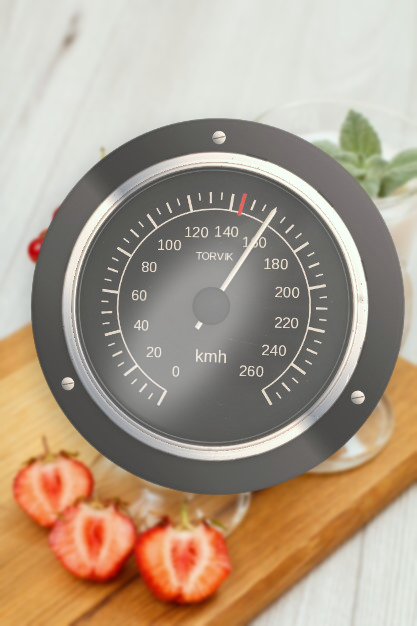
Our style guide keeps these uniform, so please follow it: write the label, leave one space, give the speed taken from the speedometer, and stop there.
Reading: 160 km/h
